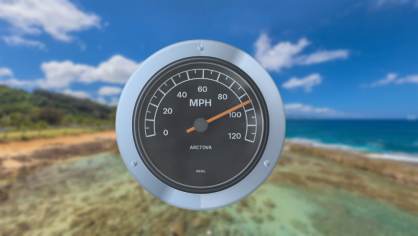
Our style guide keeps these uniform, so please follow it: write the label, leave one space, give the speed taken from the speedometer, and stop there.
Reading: 95 mph
